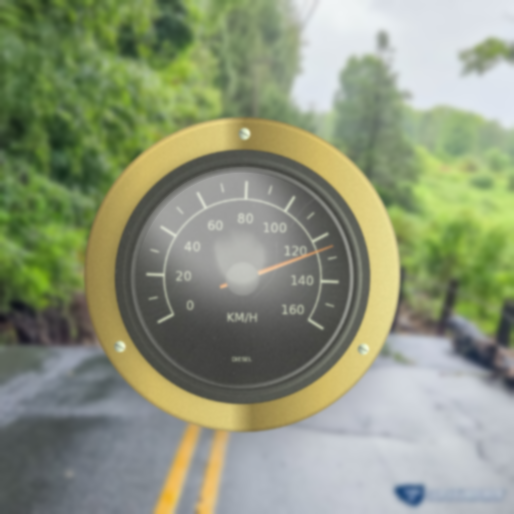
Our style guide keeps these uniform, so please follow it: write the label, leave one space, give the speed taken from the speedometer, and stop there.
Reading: 125 km/h
